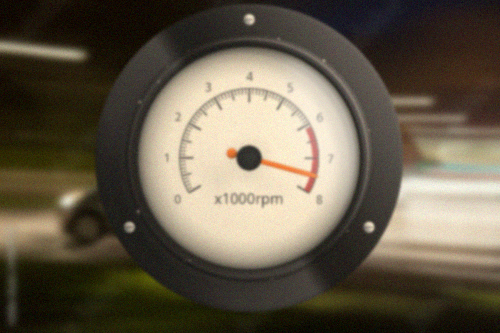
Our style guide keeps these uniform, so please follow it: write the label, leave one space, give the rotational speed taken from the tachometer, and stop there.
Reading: 7500 rpm
